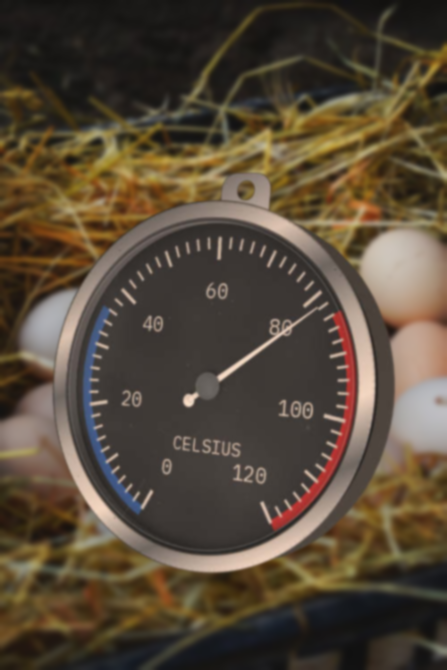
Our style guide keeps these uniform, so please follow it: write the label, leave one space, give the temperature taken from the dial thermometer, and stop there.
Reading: 82 °C
